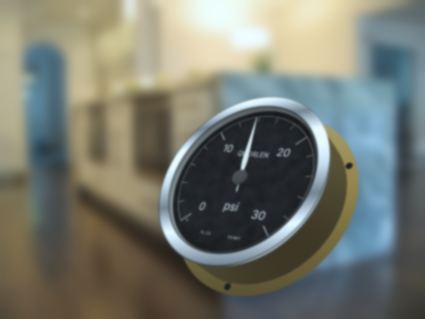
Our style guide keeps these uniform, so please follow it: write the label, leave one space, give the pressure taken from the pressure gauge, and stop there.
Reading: 14 psi
